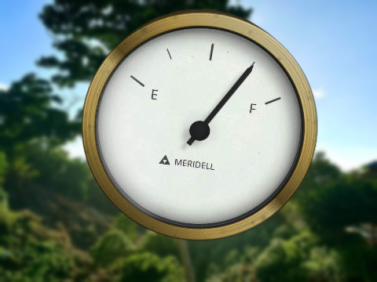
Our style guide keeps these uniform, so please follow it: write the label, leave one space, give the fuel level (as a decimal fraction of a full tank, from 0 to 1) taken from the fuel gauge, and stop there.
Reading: 0.75
